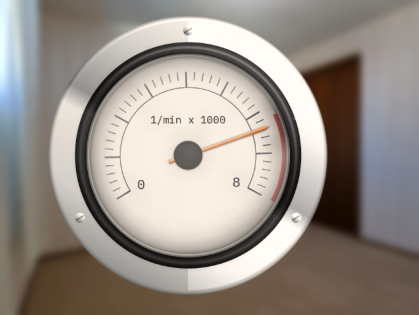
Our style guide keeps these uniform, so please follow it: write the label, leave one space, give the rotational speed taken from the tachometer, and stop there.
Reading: 6400 rpm
